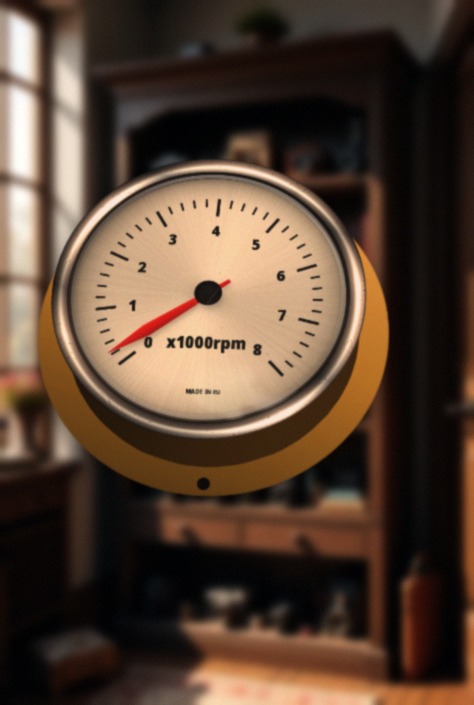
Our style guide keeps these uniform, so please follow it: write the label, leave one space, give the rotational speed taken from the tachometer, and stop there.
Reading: 200 rpm
